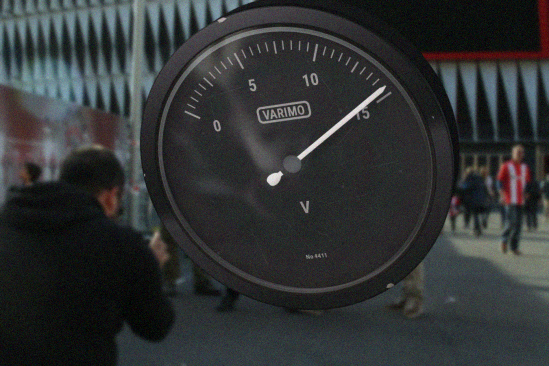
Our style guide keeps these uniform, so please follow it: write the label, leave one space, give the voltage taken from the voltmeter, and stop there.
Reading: 14.5 V
